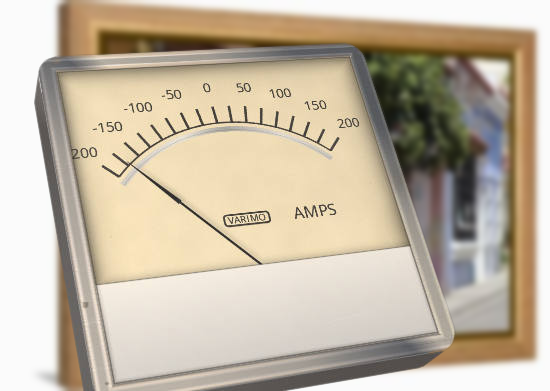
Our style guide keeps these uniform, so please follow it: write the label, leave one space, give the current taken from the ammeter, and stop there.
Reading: -175 A
